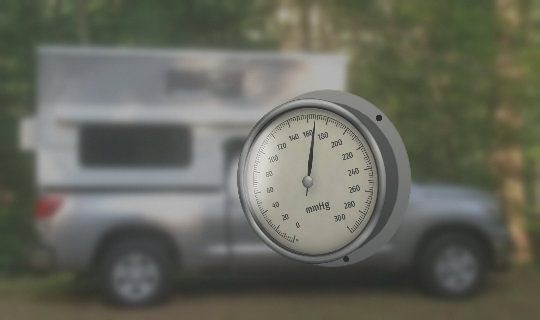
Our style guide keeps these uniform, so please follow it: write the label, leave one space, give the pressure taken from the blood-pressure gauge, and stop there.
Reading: 170 mmHg
